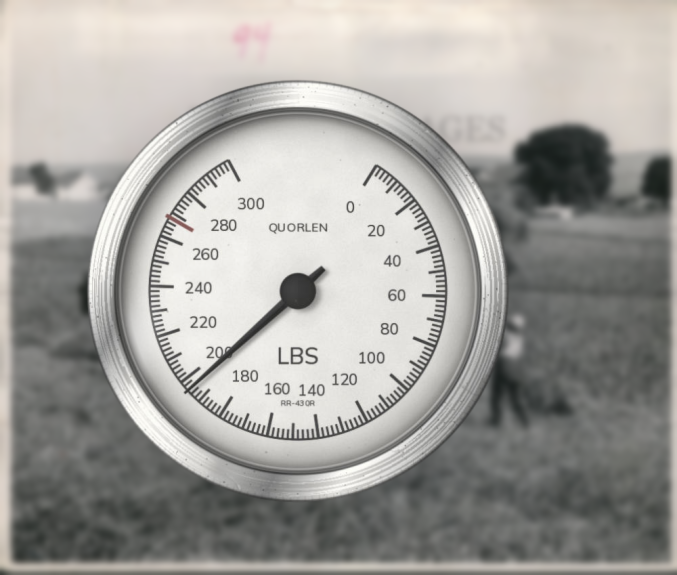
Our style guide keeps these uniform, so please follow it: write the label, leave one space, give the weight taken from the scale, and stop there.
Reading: 196 lb
